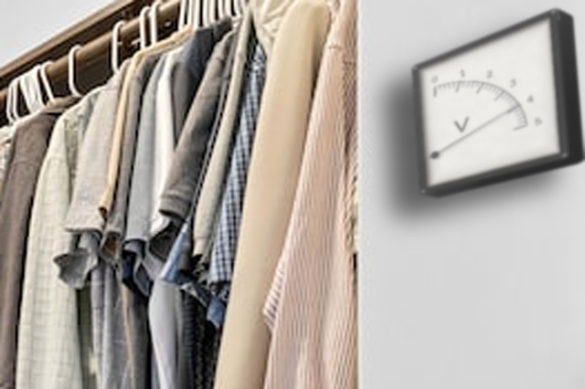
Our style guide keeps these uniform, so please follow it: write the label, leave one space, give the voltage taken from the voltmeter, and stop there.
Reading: 4 V
